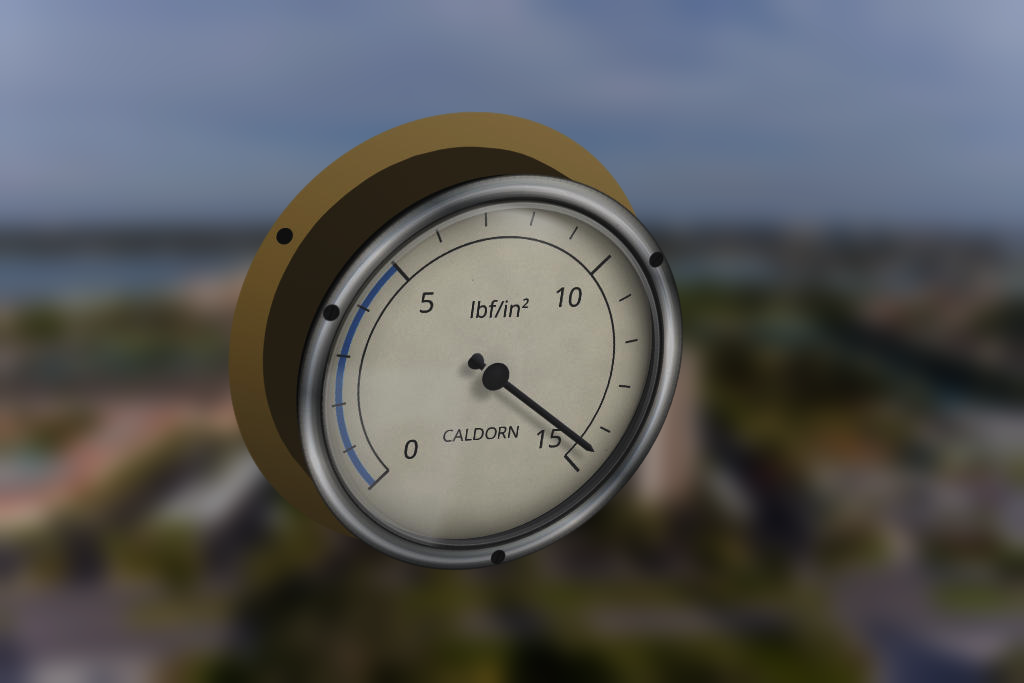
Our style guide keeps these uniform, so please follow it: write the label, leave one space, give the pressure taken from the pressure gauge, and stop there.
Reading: 14.5 psi
